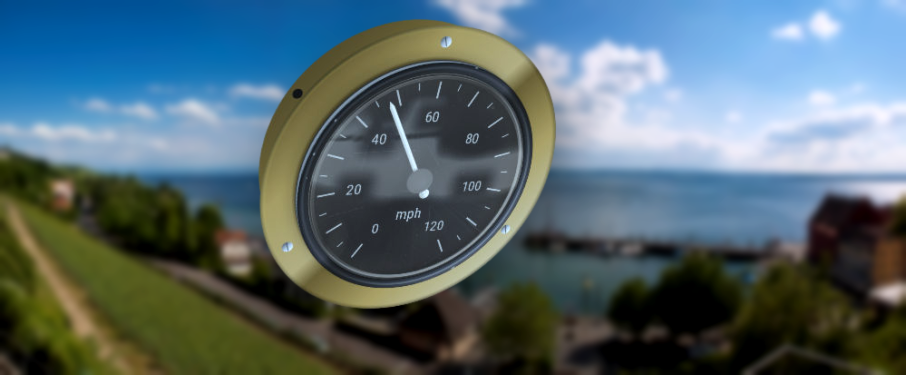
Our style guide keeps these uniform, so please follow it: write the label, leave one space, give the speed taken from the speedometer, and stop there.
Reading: 47.5 mph
